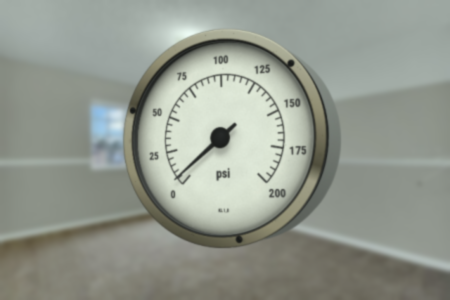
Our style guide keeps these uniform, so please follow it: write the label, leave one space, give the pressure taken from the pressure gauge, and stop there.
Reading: 5 psi
